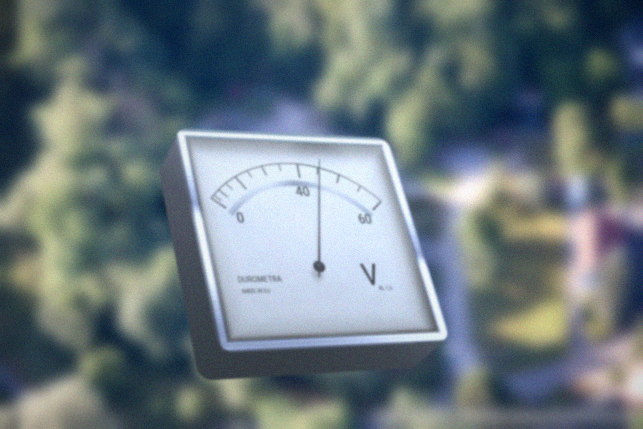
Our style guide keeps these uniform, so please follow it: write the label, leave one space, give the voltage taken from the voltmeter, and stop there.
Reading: 45 V
